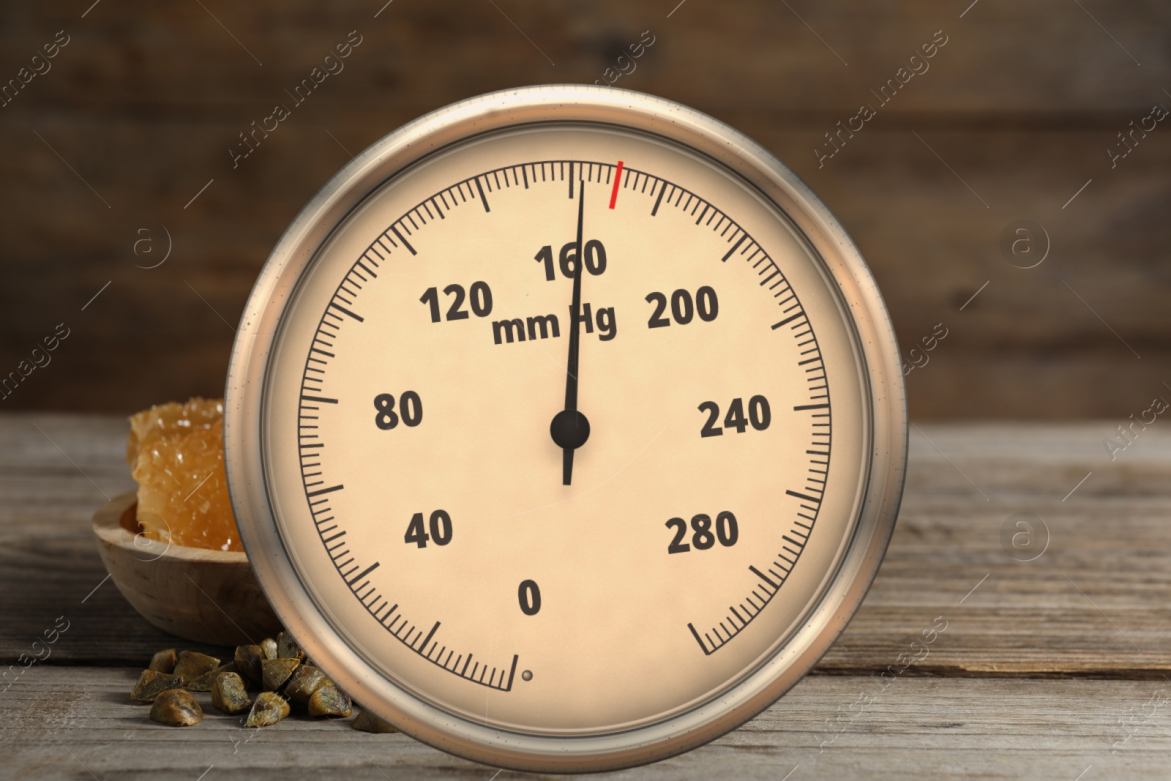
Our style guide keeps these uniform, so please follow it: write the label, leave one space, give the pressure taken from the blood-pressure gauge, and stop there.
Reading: 162 mmHg
